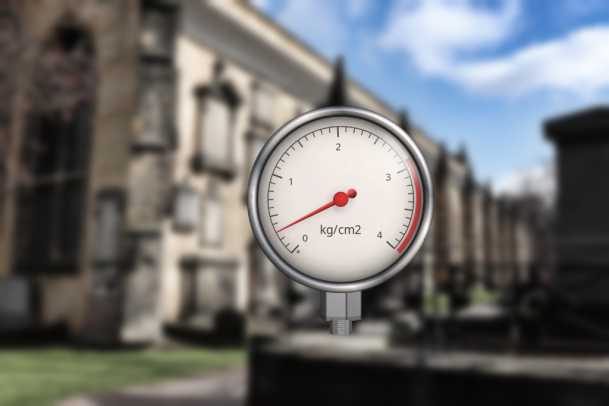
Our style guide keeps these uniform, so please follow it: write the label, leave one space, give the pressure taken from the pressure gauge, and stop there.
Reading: 0.3 kg/cm²
